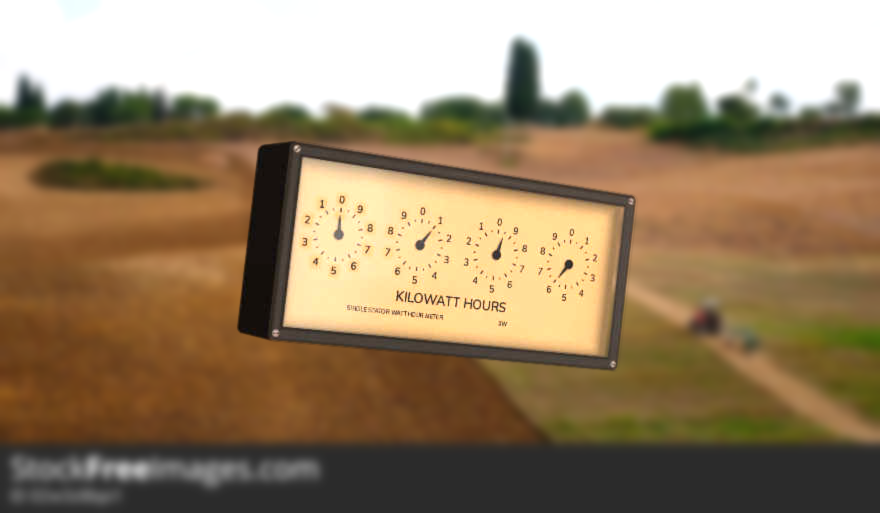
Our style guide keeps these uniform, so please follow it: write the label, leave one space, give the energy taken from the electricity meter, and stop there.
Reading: 96 kWh
